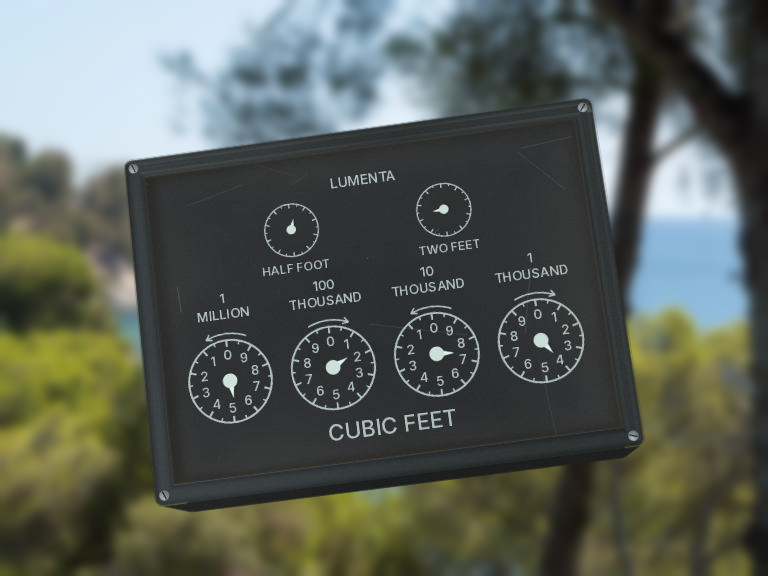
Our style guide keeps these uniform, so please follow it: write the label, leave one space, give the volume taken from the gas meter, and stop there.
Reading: 517400 ft³
